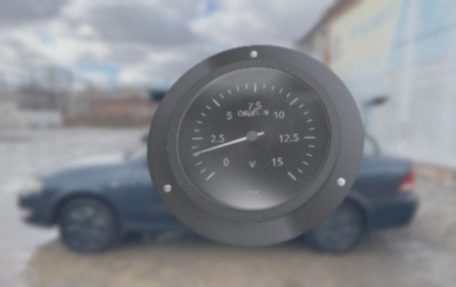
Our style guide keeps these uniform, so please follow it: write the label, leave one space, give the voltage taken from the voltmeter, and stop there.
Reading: 1.5 V
